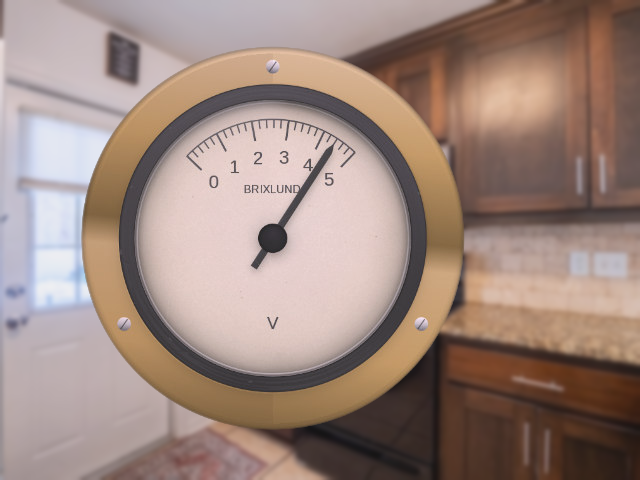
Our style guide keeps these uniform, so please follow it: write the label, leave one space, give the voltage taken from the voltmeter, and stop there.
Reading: 4.4 V
